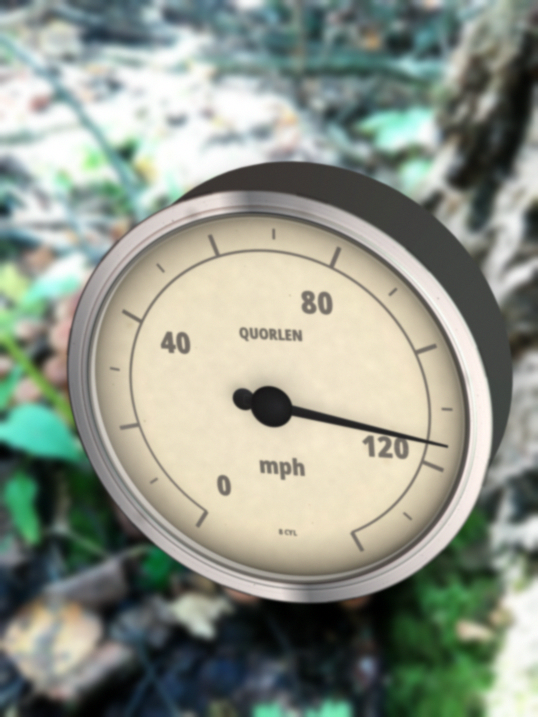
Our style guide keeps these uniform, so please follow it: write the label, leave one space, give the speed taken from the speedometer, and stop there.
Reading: 115 mph
